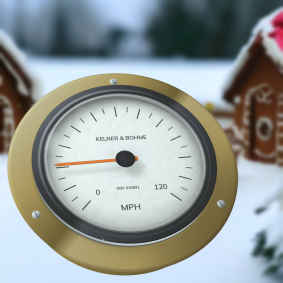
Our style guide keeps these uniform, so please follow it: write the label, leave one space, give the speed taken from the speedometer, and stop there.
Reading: 20 mph
